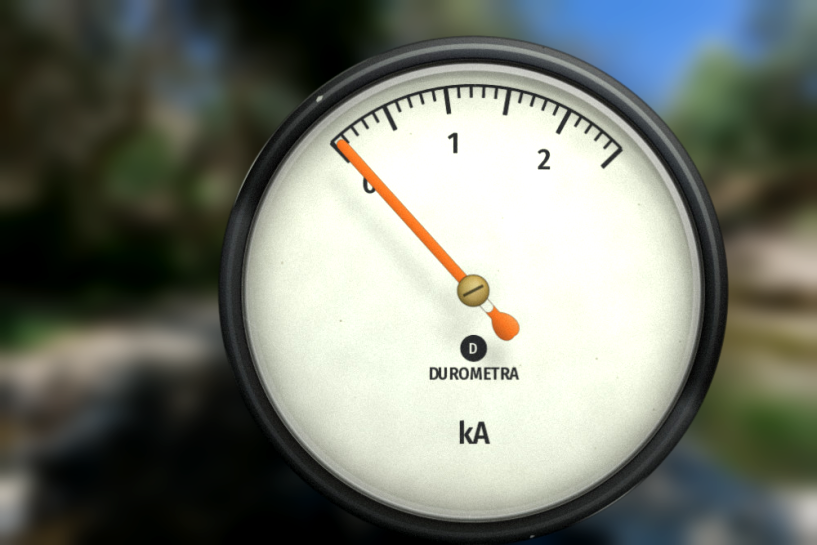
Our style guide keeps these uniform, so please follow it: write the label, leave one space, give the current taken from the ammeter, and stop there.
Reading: 0.05 kA
